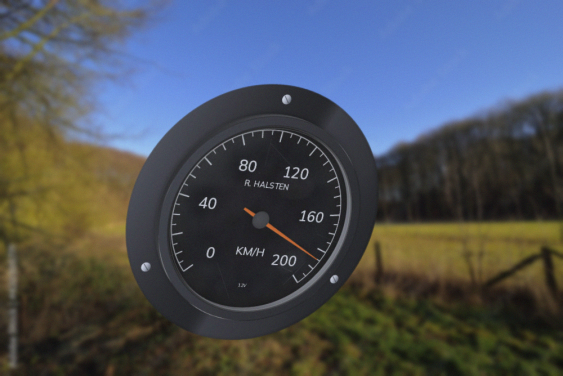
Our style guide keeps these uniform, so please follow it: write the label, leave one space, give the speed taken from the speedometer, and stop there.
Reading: 185 km/h
